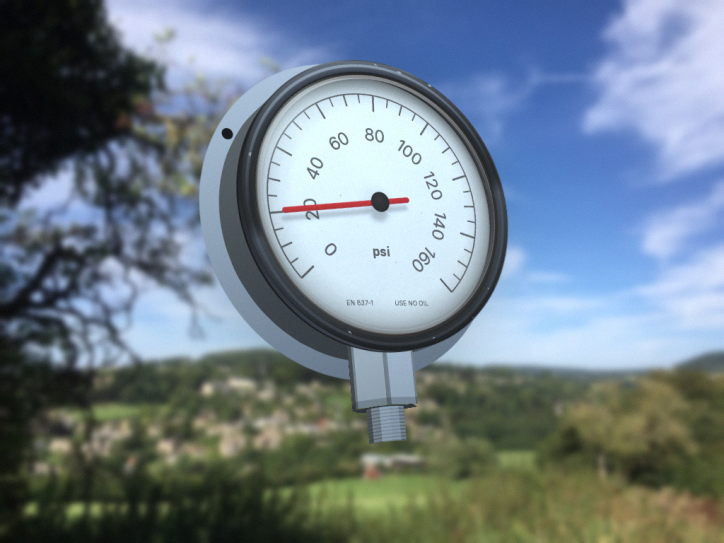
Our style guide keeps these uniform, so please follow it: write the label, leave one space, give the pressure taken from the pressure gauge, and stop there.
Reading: 20 psi
